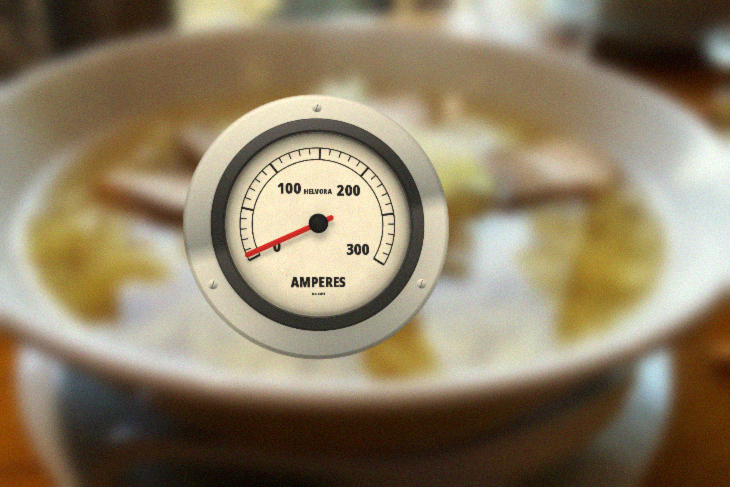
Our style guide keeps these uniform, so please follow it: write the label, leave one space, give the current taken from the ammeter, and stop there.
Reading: 5 A
